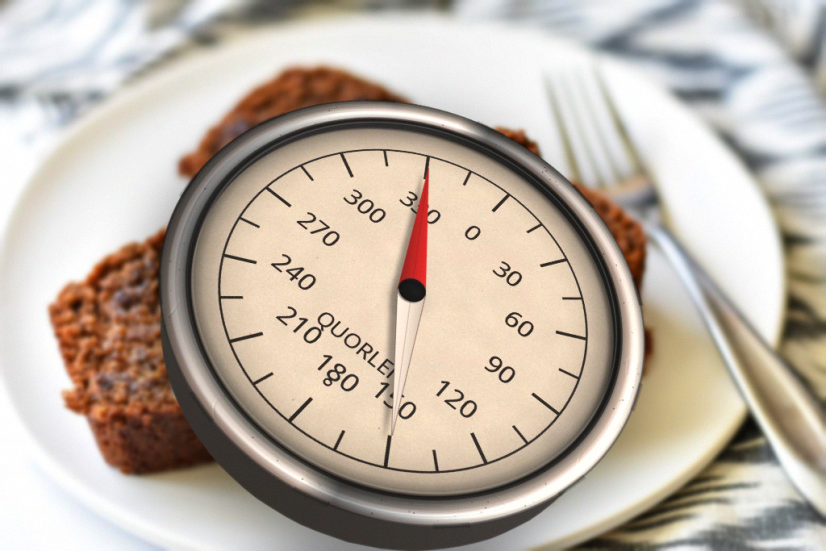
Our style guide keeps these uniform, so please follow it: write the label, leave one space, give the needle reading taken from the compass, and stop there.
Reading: 330 °
